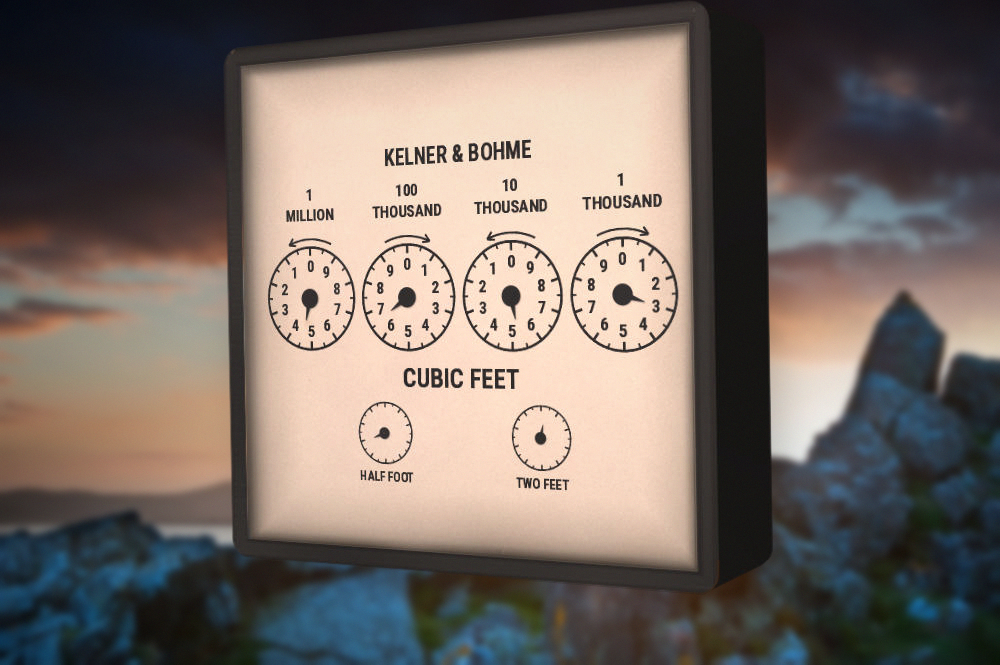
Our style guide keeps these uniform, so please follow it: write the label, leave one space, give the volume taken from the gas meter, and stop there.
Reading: 465300 ft³
